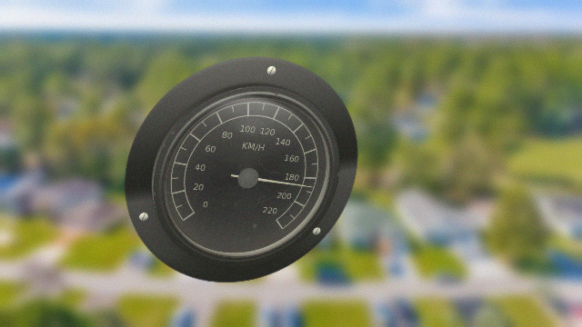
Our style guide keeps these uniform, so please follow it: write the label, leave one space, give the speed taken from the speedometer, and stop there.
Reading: 185 km/h
